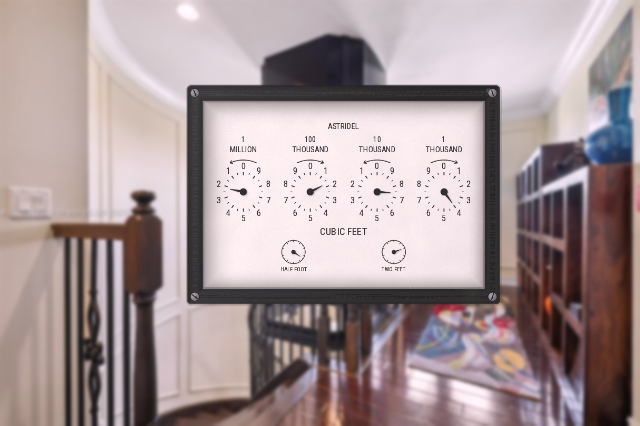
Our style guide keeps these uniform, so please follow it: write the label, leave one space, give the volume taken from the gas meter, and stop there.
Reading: 217400 ft³
